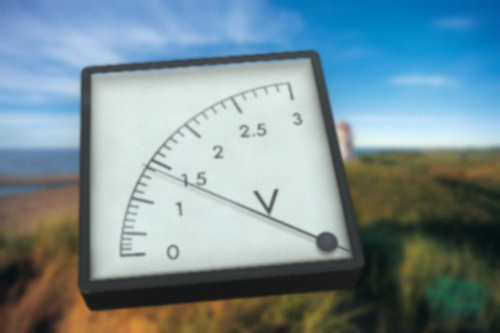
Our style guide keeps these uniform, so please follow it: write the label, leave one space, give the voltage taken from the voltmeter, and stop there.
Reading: 1.4 V
